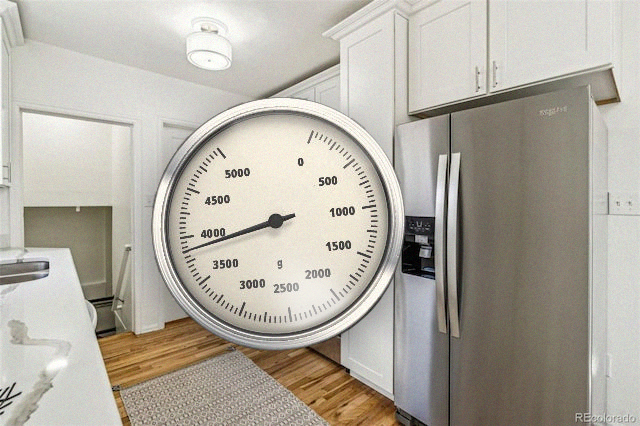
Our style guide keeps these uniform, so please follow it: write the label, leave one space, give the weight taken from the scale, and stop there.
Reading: 3850 g
